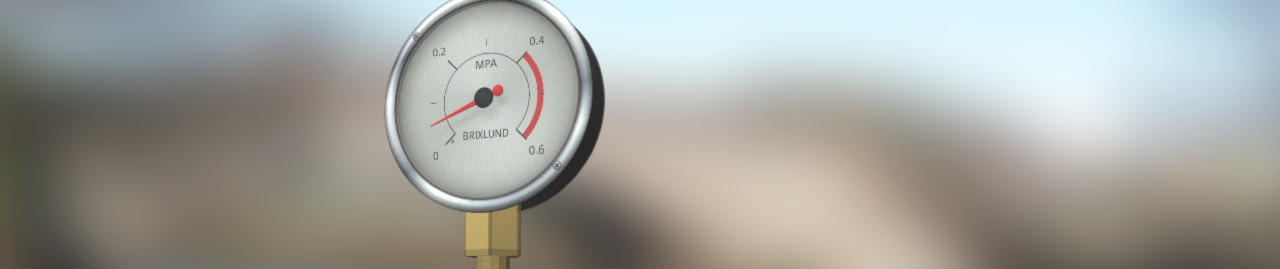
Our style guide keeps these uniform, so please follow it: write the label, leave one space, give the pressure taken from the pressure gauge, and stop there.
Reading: 0.05 MPa
